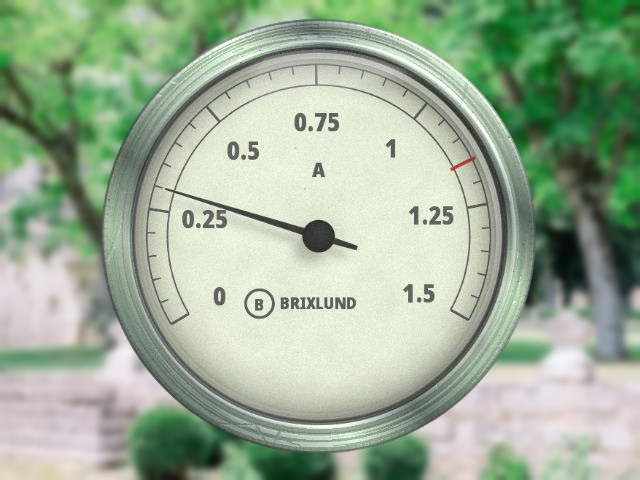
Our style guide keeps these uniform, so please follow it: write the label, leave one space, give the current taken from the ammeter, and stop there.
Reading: 0.3 A
